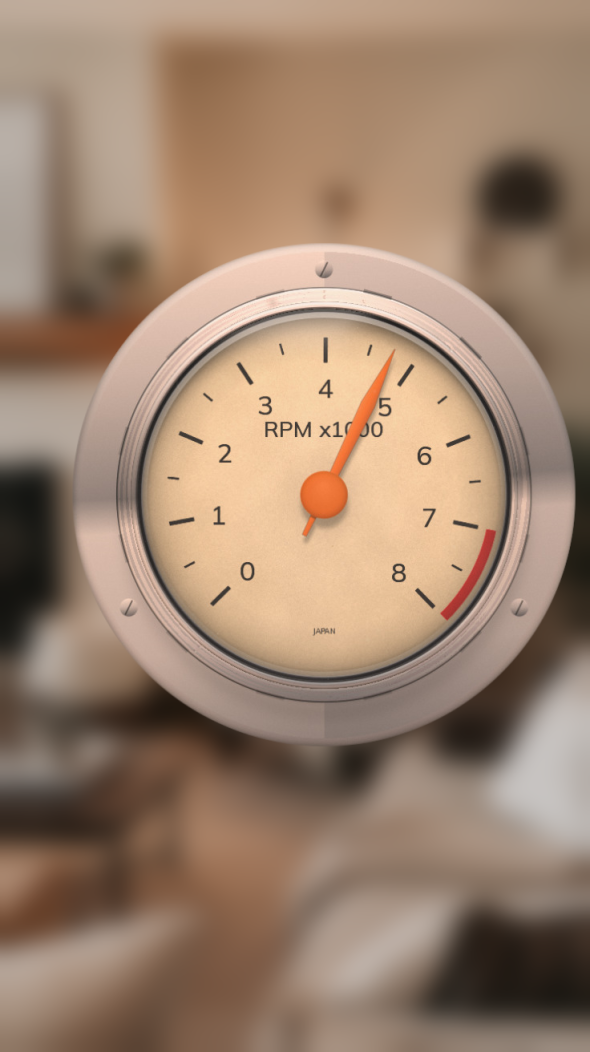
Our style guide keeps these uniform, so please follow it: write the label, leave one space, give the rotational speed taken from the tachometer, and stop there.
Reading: 4750 rpm
